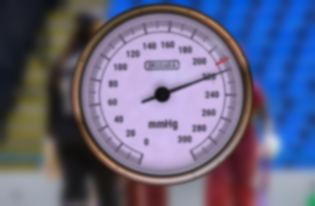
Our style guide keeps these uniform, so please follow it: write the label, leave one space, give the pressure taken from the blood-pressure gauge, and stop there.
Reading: 220 mmHg
